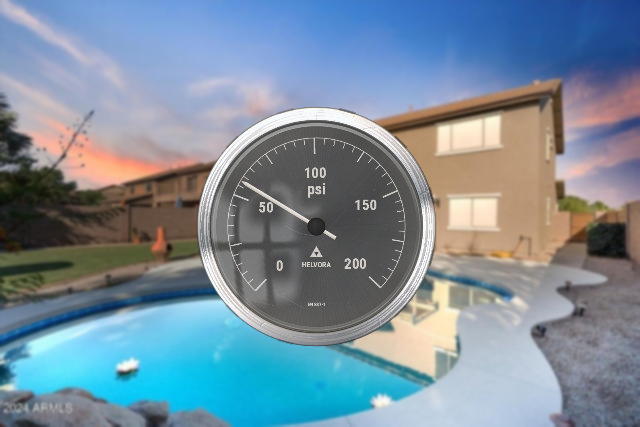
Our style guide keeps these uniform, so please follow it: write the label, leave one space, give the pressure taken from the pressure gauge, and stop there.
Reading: 57.5 psi
